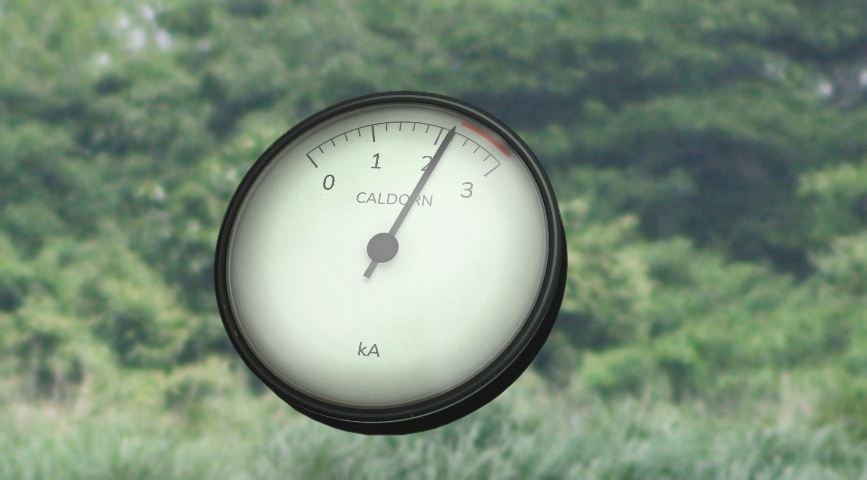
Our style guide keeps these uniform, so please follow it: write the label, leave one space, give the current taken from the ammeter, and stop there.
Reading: 2.2 kA
